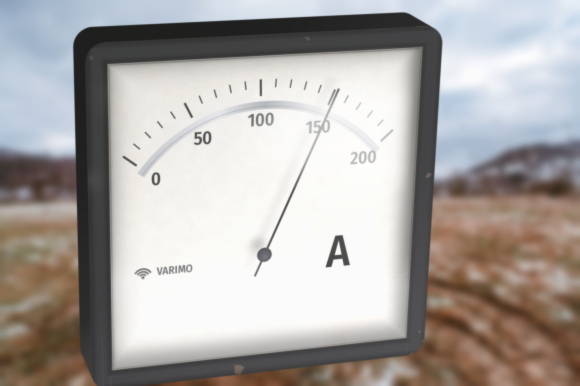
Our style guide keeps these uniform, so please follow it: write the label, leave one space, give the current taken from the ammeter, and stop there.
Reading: 150 A
